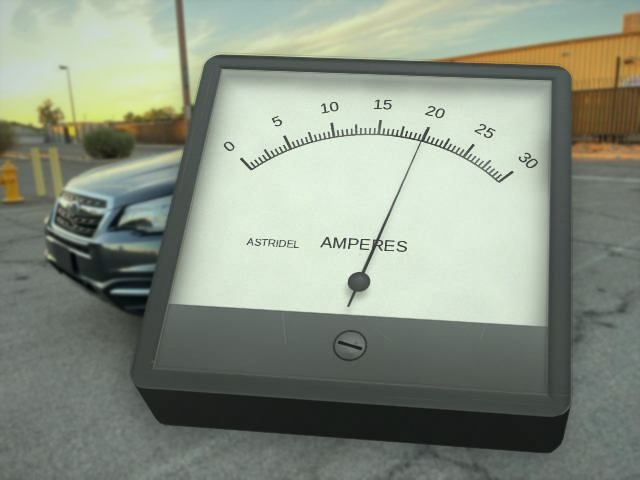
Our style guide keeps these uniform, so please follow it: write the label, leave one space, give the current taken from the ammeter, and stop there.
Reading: 20 A
